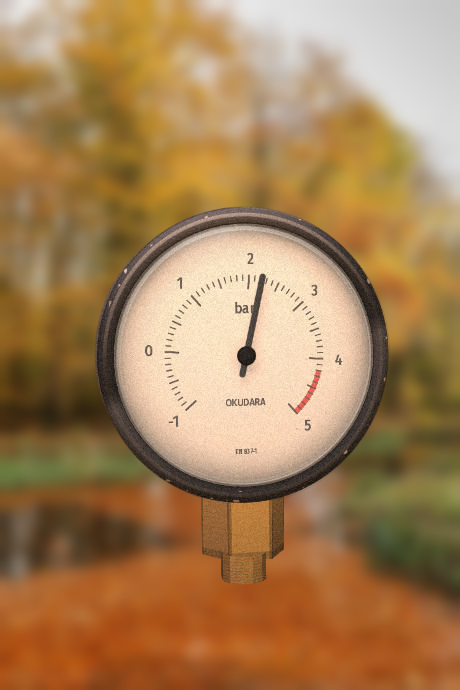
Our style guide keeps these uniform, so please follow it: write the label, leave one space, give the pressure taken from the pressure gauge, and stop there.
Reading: 2.2 bar
